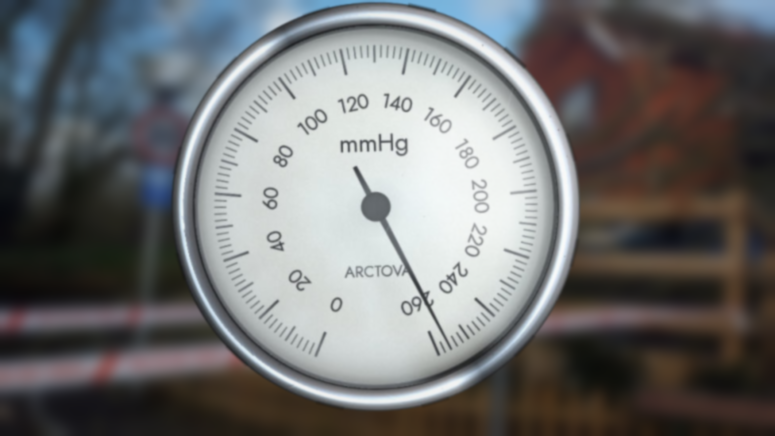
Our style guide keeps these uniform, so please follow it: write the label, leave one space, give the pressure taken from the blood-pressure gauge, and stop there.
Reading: 256 mmHg
